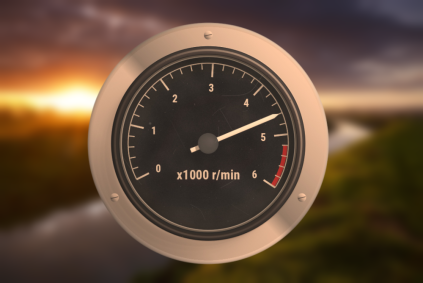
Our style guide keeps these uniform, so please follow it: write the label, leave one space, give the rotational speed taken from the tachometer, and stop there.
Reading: 4600 rpm
